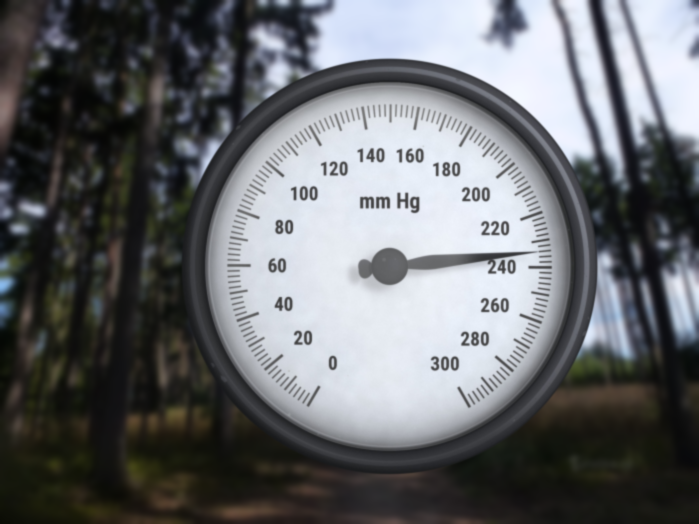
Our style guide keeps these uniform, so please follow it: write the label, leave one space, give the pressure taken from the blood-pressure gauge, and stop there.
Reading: 234 mmHg
